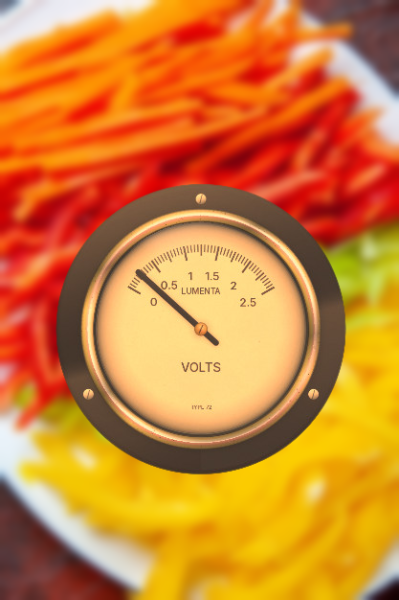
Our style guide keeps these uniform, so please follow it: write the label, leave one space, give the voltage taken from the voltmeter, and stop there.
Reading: 0.25 V
